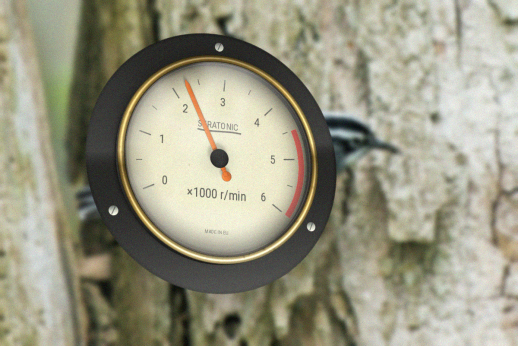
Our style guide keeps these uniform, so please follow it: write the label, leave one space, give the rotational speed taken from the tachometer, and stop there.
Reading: 2250 rpm
